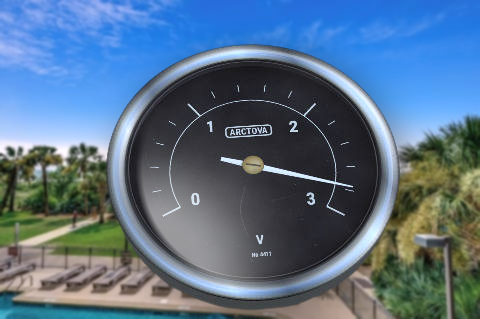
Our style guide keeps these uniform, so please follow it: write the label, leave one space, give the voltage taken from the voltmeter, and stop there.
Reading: 2.8 V
